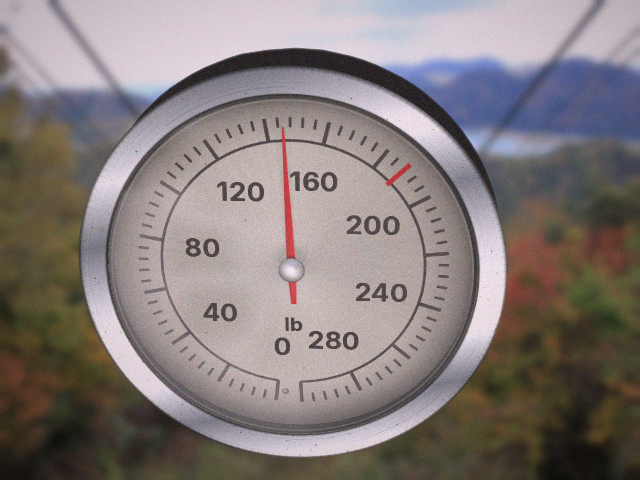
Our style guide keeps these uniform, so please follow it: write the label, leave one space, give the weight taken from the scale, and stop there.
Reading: 146 lb
